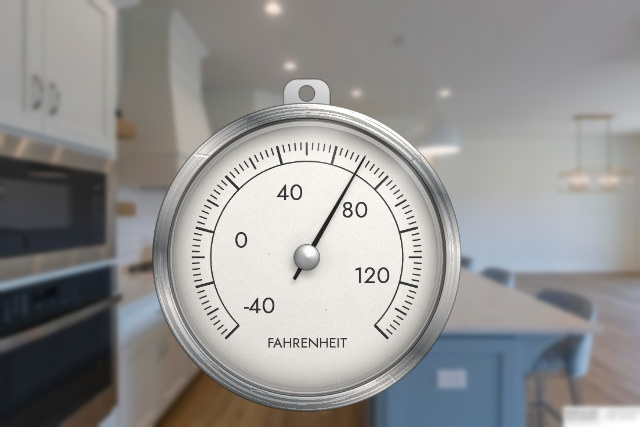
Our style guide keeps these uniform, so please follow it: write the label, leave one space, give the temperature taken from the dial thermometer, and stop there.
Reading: 70 °F
